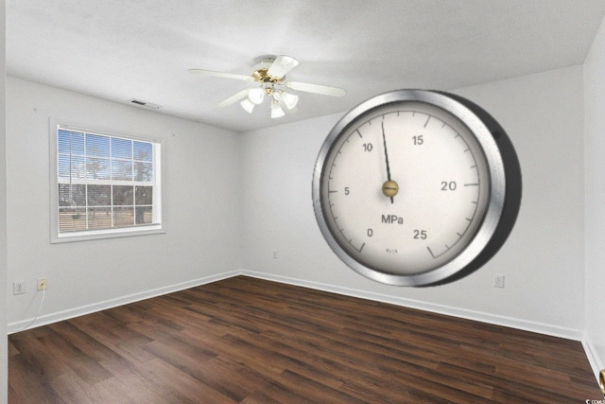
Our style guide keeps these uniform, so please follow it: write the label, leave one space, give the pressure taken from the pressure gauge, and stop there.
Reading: 12 MPa
